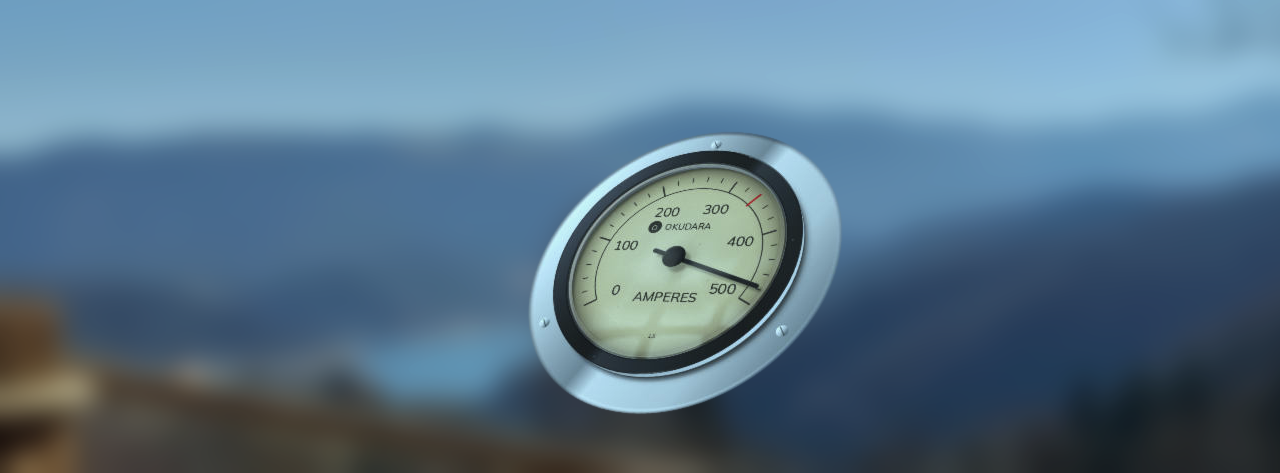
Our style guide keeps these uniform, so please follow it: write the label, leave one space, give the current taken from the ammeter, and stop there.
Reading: 480 A
